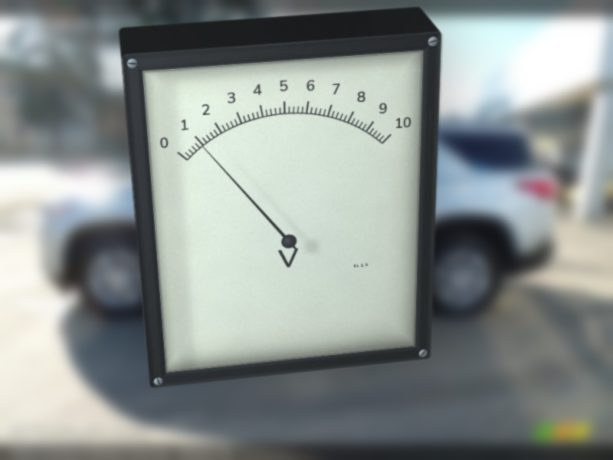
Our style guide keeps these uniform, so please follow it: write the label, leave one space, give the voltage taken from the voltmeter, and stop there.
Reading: 1 V
